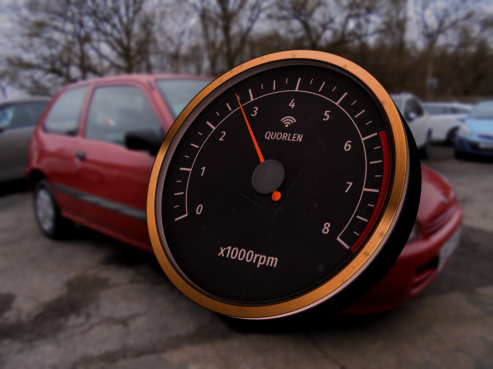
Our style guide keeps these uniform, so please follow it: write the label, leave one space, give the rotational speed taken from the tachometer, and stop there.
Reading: 2750 rpm
